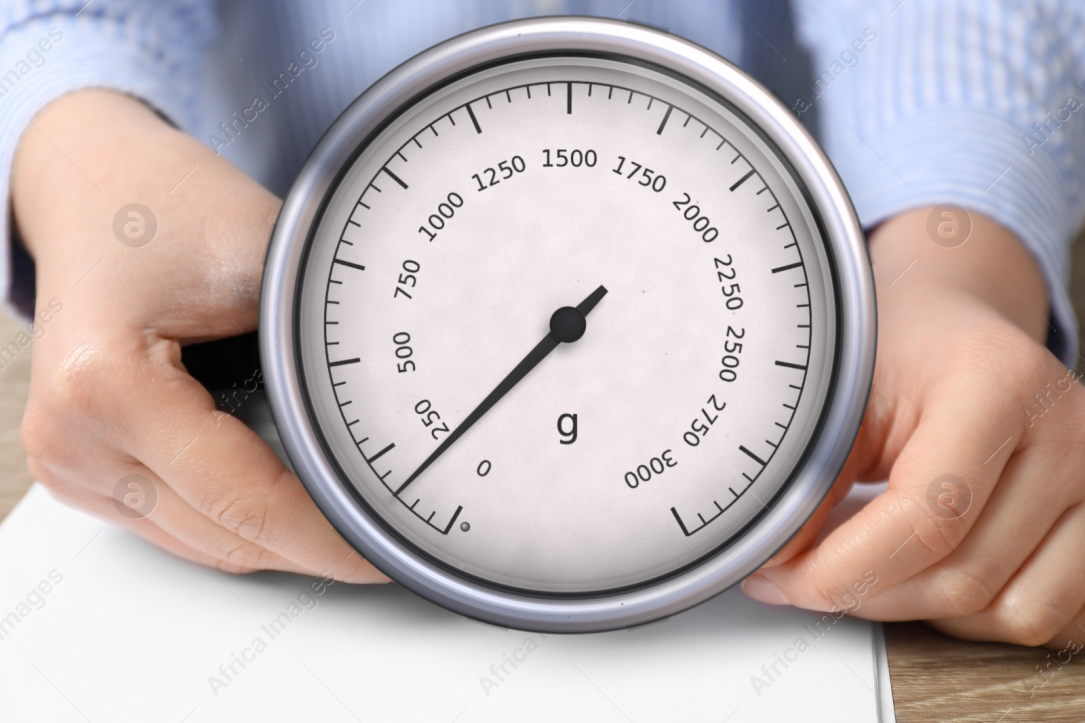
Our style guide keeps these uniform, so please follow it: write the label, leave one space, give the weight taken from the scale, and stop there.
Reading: 150 g
